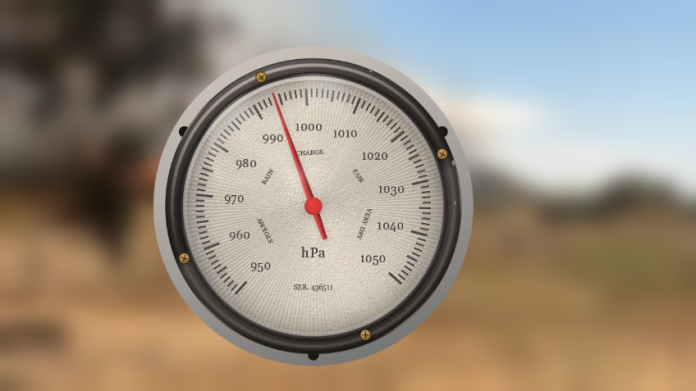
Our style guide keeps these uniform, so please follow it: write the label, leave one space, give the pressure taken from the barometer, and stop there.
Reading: 994 hPa
